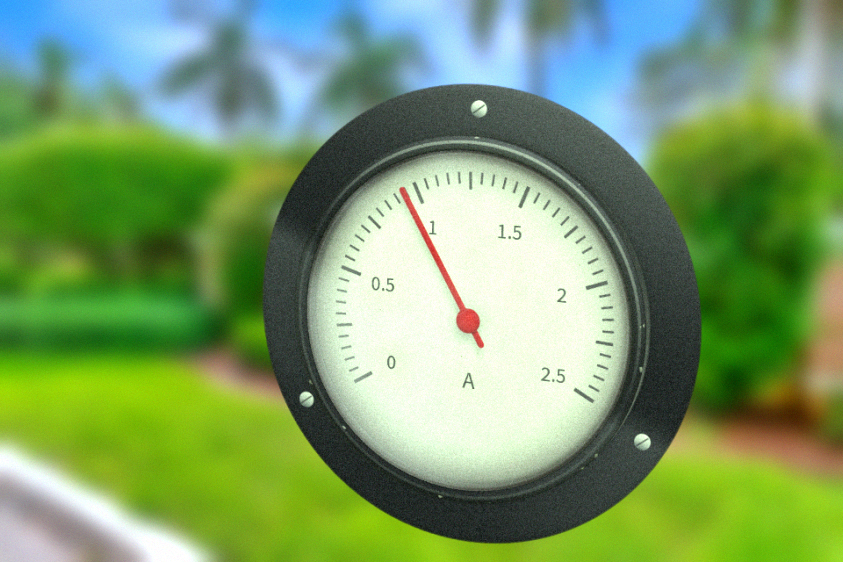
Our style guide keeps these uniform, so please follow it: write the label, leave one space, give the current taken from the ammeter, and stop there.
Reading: 0.95 A
